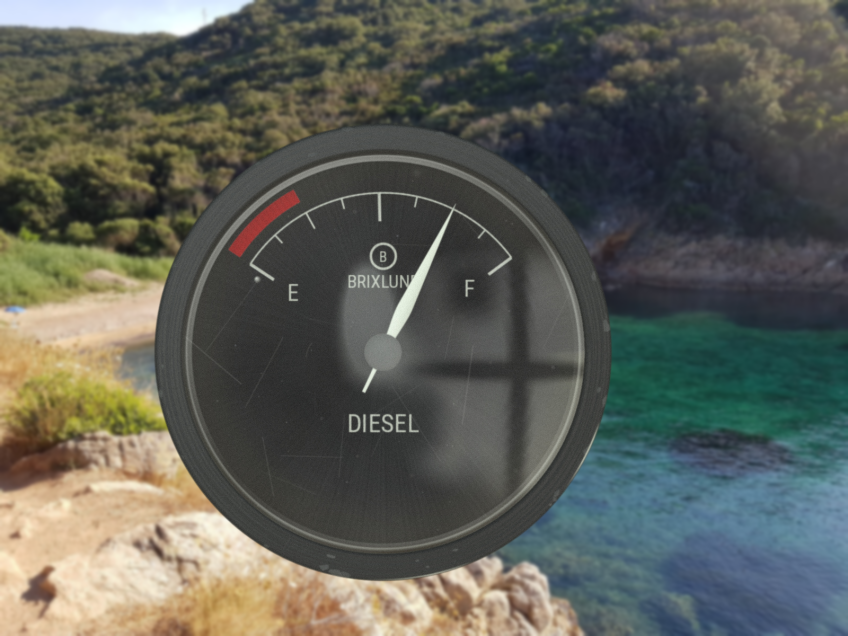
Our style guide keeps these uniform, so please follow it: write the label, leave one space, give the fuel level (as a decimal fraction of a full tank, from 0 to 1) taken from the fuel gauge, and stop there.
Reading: 0.75
